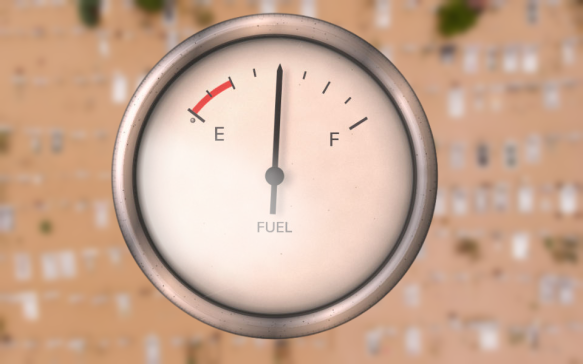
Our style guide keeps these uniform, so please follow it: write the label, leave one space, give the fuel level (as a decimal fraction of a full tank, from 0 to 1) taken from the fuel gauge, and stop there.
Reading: 0.5
